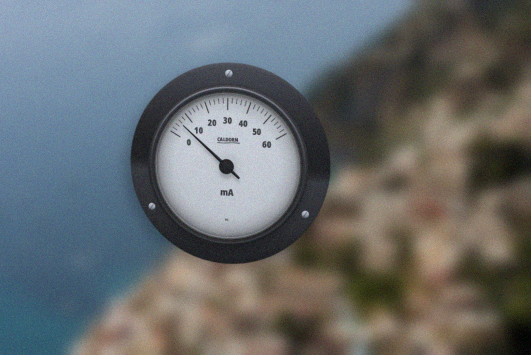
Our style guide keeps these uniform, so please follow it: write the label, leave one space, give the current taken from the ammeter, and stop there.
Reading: 6 mA
